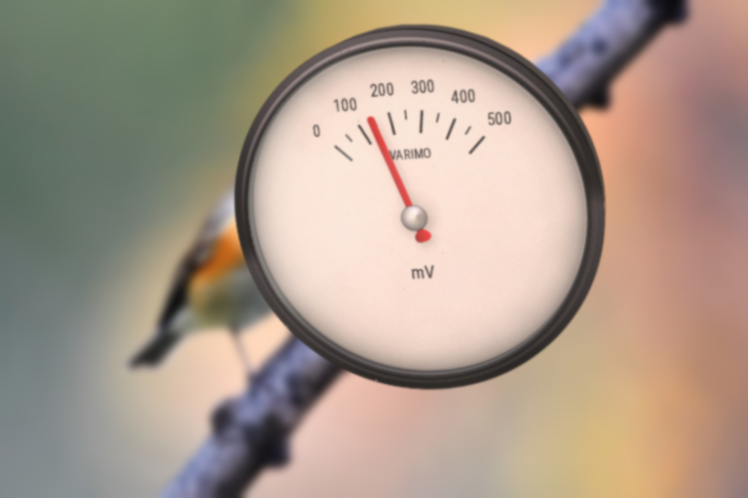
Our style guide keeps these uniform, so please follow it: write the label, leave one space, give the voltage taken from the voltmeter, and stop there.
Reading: 150 mV
